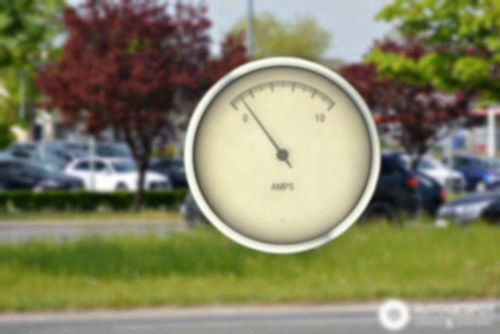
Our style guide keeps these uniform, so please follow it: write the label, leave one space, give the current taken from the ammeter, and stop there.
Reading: 1 A
